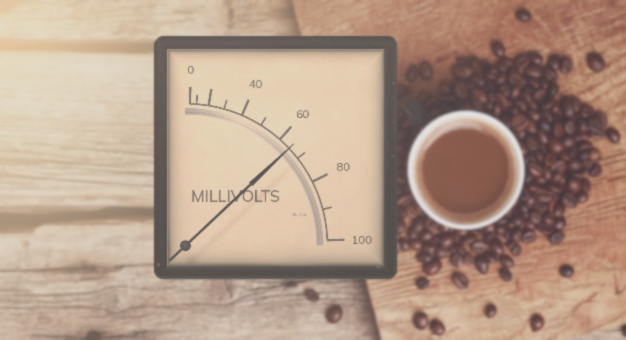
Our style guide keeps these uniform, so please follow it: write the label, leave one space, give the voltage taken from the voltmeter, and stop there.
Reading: 65 mV
